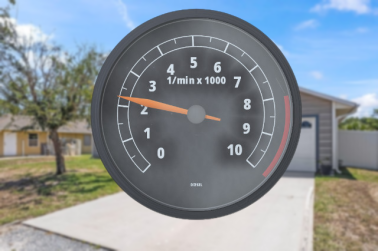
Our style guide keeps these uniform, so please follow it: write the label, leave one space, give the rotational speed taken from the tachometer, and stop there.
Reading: 2250 rpm
